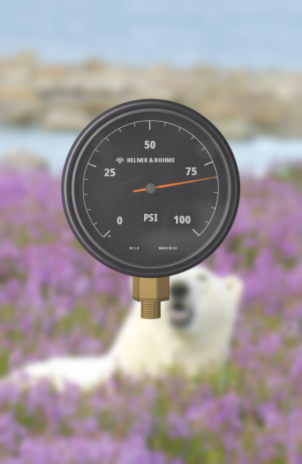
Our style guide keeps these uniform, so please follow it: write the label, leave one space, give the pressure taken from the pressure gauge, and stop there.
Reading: 80 psi
